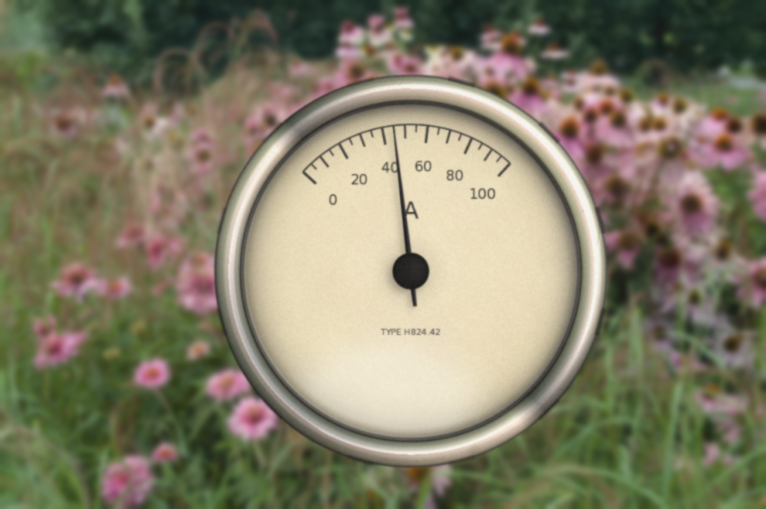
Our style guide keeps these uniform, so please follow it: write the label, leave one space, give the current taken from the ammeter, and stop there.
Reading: 45 A
